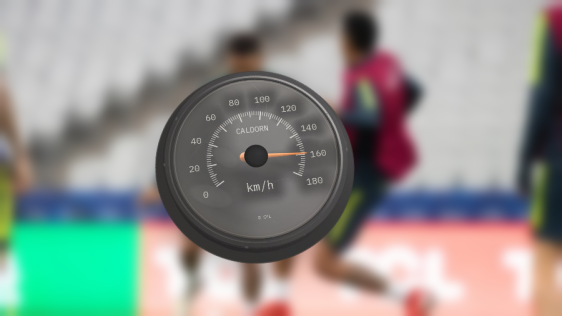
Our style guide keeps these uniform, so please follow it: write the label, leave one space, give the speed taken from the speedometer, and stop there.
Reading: 160 km/h
